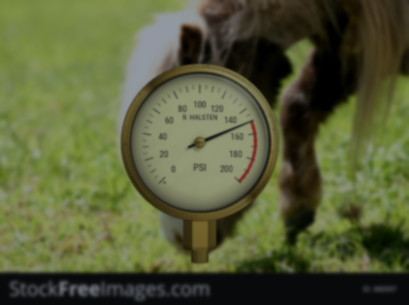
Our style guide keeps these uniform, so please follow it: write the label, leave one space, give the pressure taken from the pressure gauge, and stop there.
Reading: 150 psi
